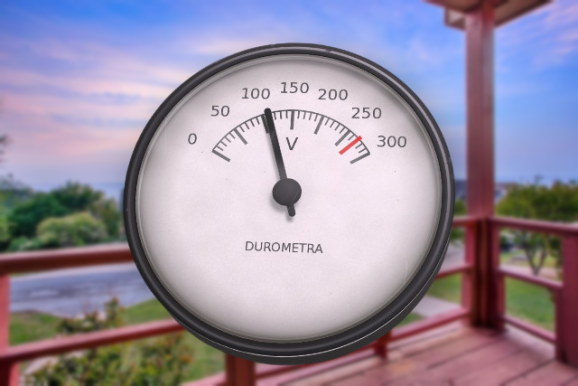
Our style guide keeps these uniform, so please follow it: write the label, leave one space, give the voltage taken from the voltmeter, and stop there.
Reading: 110 V
